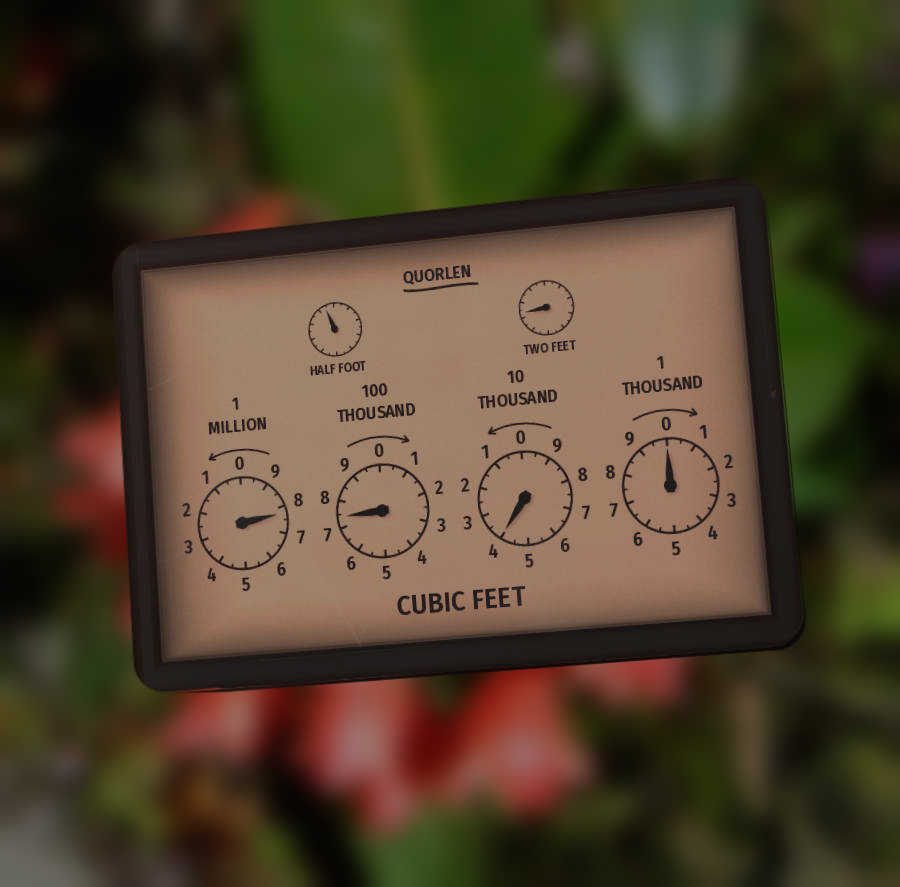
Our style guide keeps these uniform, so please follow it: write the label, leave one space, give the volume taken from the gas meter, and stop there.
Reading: 774000 ft³
